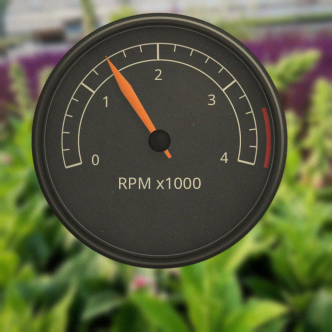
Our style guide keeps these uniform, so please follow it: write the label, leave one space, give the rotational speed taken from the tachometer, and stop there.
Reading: 1400 rpm
